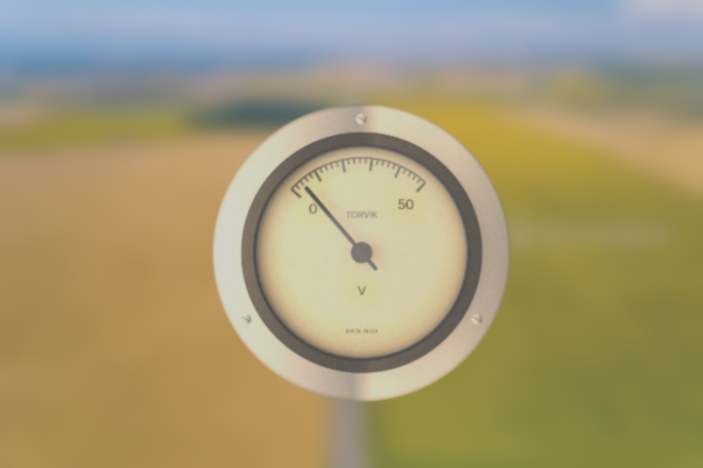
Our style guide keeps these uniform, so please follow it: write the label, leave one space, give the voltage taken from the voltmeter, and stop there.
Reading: 4 V
